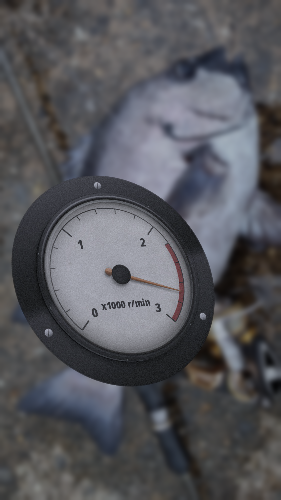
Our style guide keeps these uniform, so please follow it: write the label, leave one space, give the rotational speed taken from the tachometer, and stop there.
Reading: 2700 rpm
